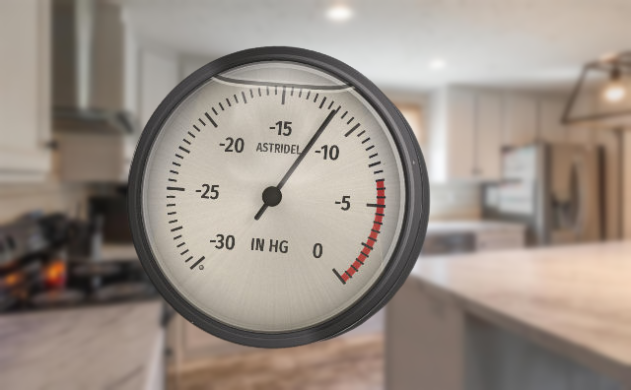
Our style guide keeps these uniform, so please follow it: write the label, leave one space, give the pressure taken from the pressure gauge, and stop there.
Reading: -11.5 inHg
